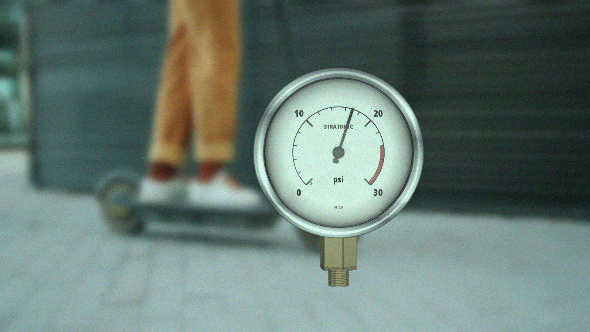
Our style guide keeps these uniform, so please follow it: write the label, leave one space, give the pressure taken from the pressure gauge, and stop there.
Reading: 17 psi
